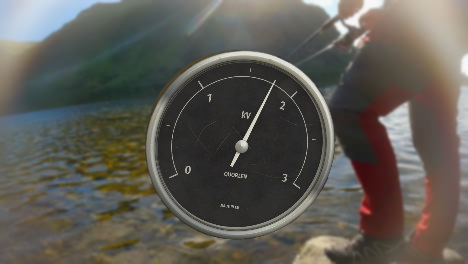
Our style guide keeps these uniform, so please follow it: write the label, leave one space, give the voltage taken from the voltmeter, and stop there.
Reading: 1.75 kV
